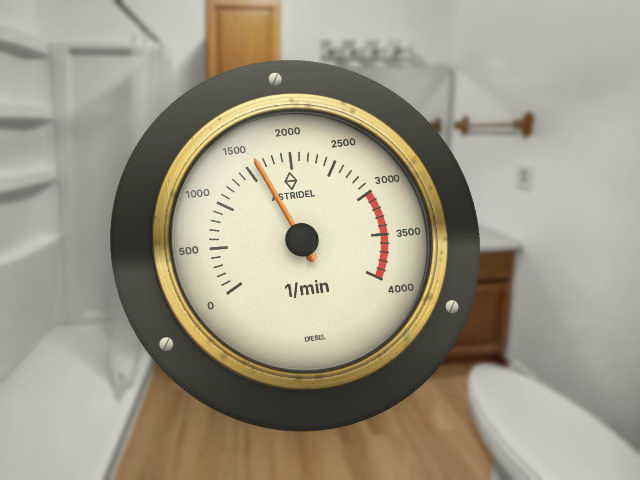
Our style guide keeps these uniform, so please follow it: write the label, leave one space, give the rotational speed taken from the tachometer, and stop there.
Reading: 1600 rpm
